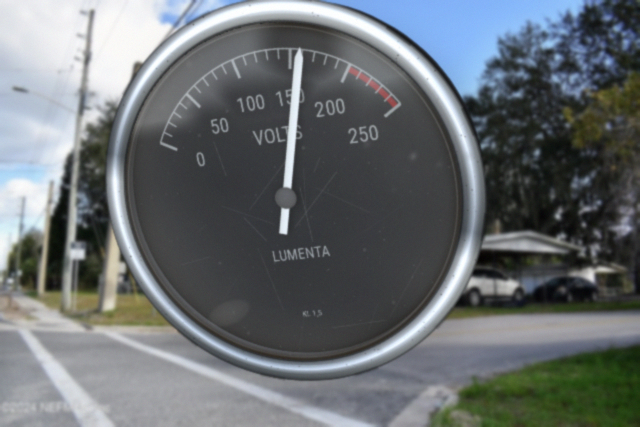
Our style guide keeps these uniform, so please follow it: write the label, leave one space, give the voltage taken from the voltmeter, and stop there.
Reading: 160 V
